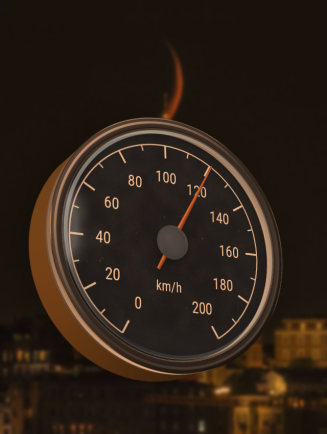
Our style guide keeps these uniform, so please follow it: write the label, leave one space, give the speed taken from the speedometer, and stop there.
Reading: 120 km/h
